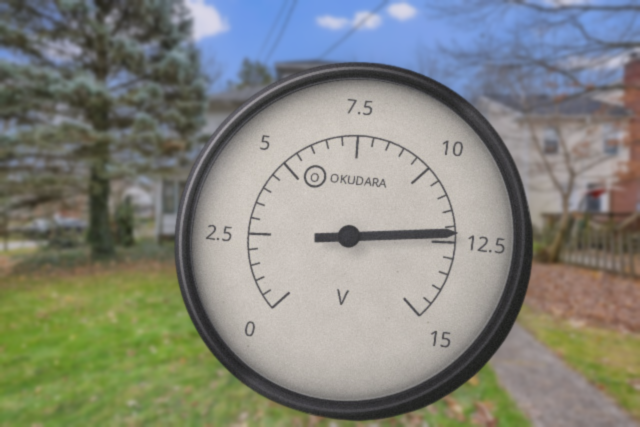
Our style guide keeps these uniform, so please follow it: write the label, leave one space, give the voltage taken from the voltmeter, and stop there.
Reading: 12.25 V
